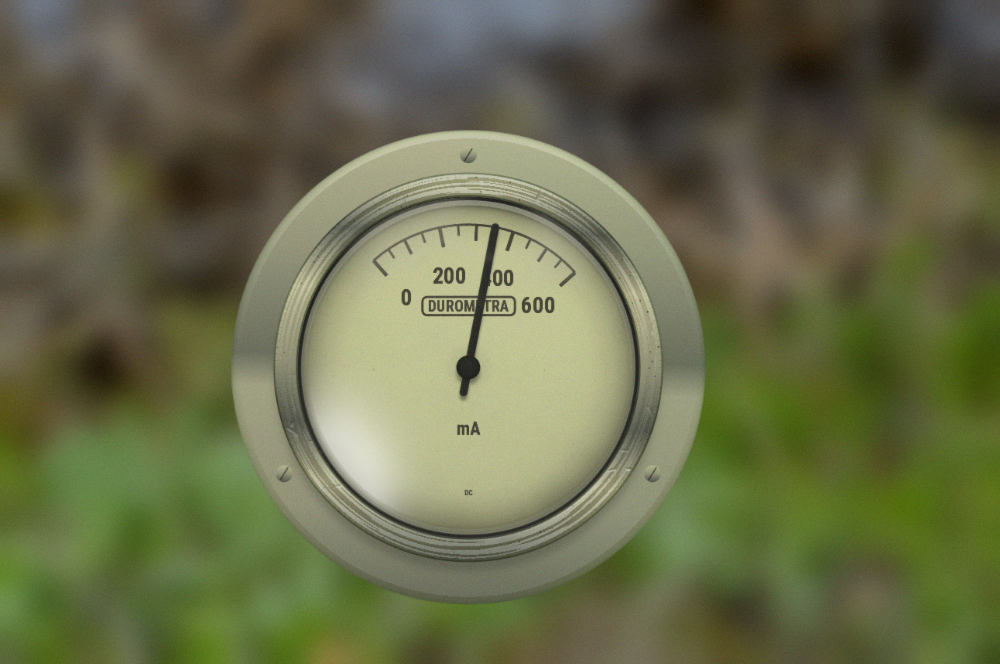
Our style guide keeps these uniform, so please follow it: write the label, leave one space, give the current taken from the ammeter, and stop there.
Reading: 350 mA
